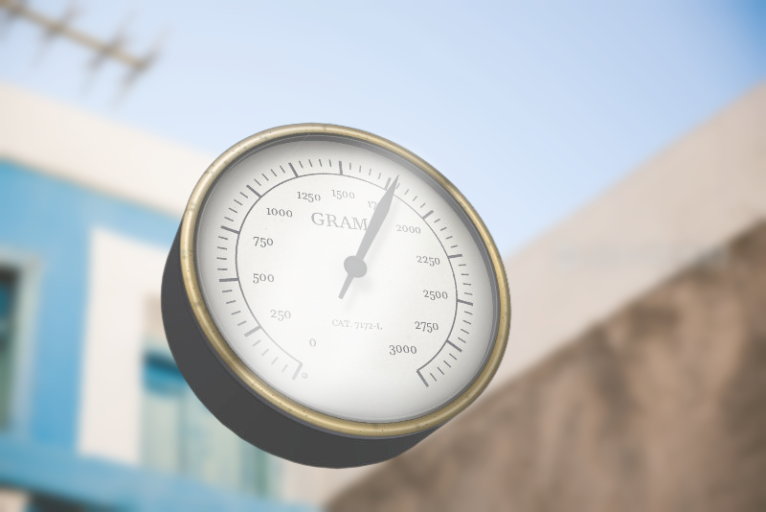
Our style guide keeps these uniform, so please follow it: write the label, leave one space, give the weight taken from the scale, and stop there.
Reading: 1775 g
